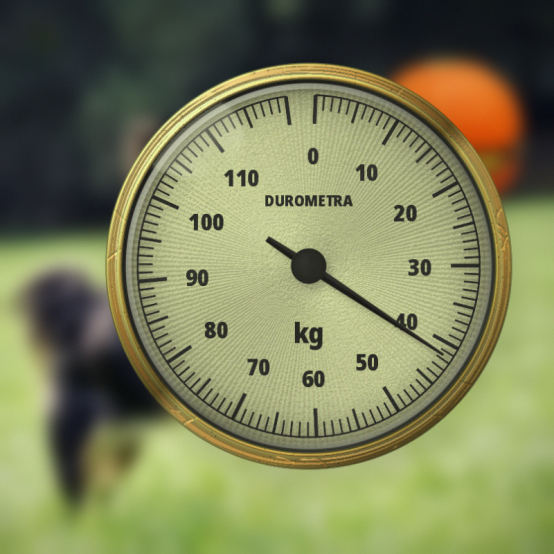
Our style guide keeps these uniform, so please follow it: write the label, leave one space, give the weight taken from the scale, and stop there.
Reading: 41.5 kg
